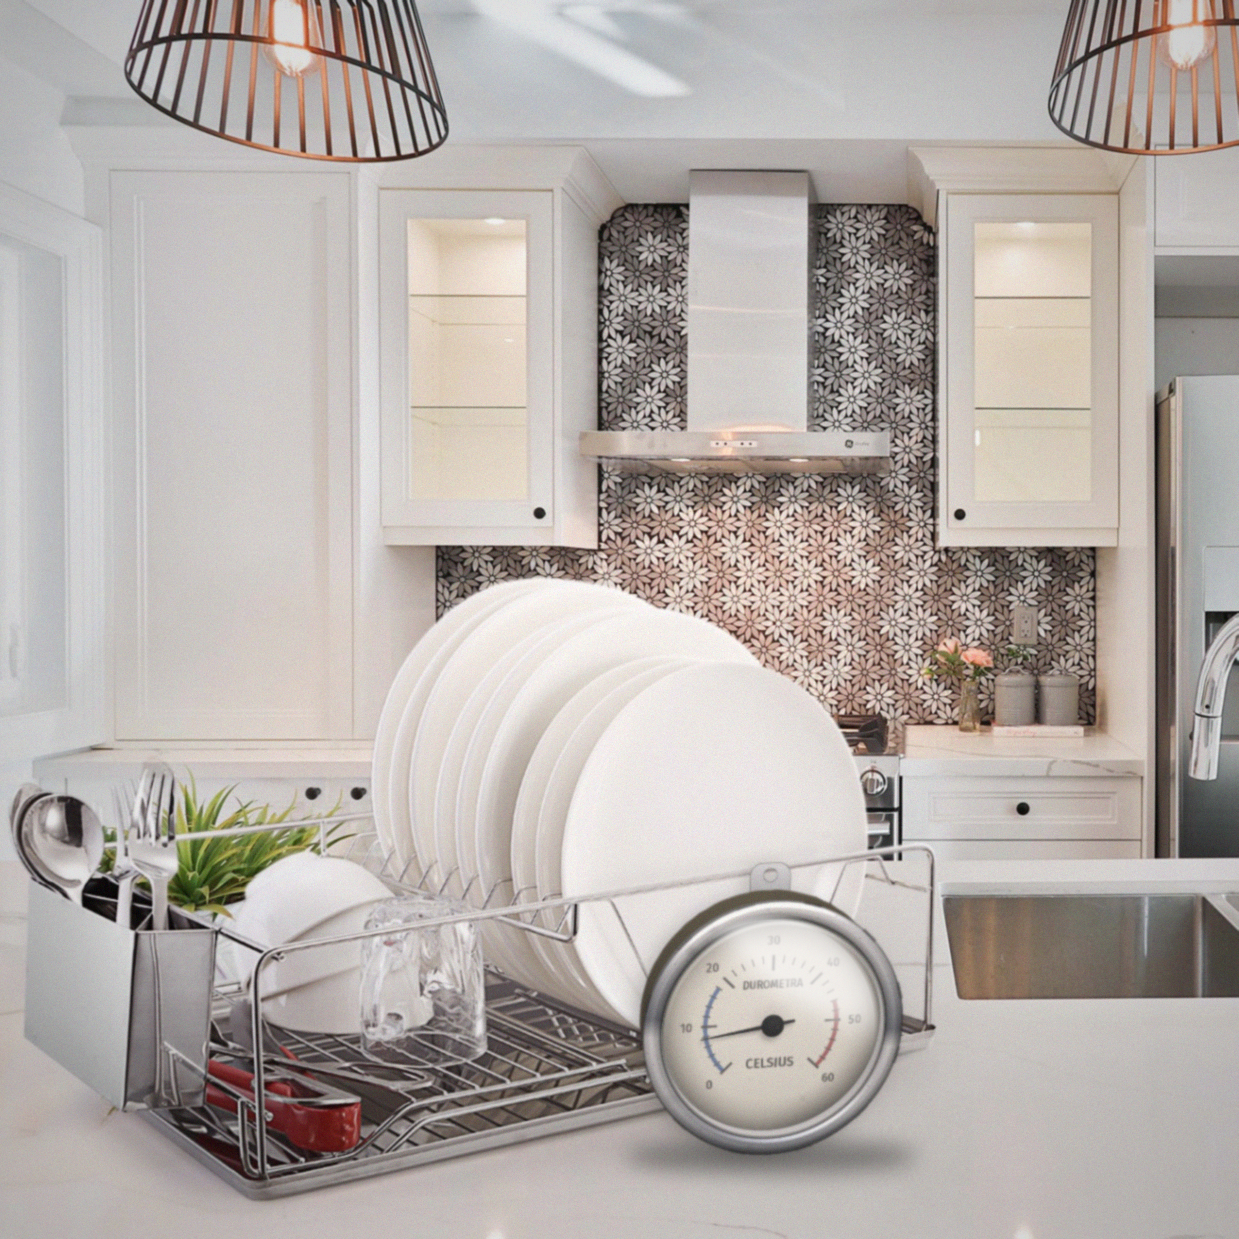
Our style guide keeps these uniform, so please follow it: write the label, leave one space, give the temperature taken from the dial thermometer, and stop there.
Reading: 8 °C
